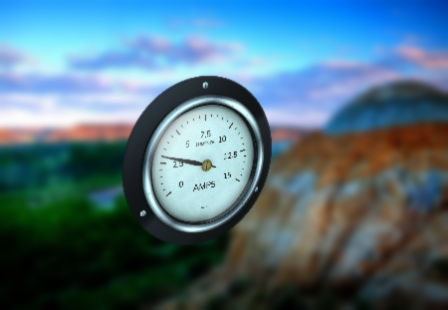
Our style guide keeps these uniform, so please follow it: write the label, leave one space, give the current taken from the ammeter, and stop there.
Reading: 3 A
